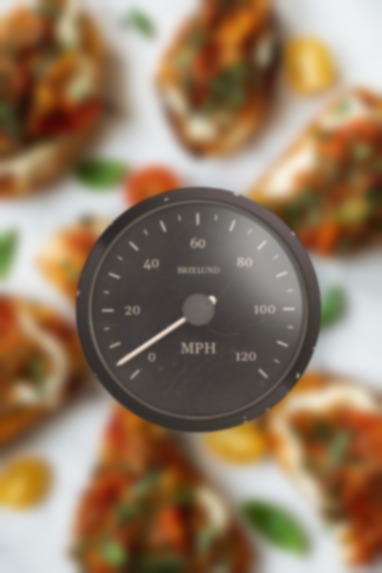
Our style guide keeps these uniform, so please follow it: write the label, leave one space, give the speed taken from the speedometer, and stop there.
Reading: 5 mph
